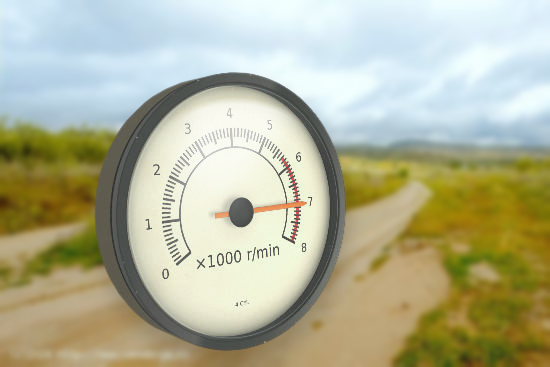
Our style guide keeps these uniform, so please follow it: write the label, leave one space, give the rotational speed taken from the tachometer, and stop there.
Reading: 7000 rpm
